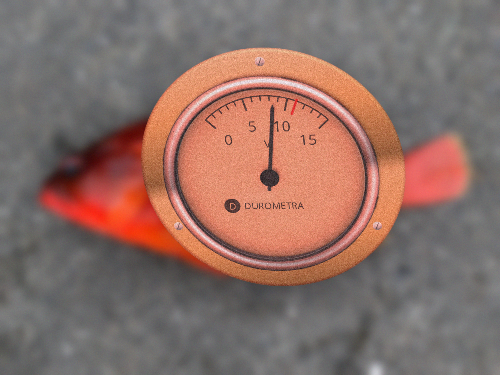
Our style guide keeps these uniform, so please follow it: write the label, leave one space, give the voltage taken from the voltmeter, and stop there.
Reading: 8.5 V
